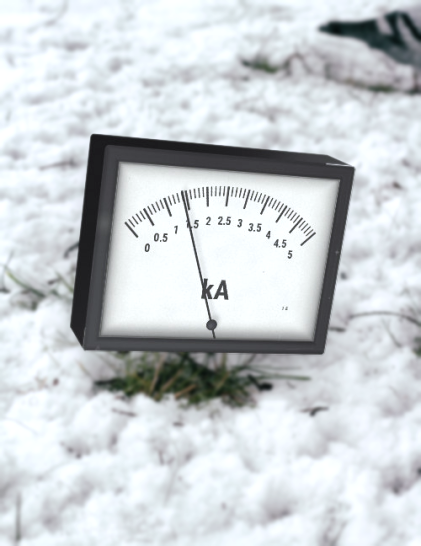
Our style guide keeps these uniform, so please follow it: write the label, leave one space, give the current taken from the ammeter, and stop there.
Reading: 1.4 kA
